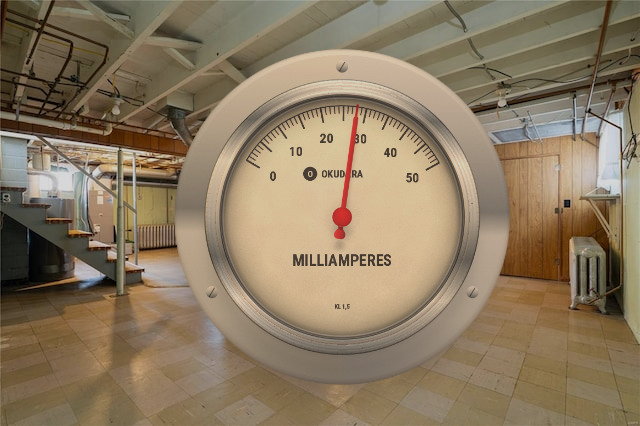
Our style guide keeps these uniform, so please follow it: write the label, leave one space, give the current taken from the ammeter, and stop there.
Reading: 28 mA
